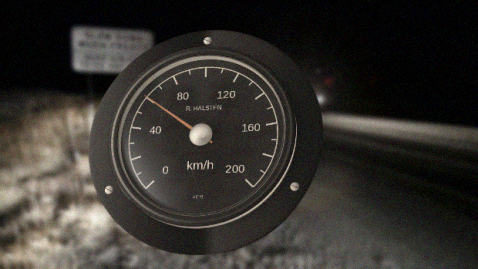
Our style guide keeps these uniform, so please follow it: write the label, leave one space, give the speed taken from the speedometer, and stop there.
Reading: 60 km/h
